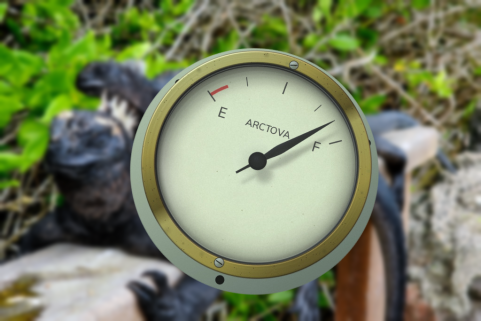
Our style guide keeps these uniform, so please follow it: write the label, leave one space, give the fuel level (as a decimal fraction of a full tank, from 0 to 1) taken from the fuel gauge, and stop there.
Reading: 0.875
